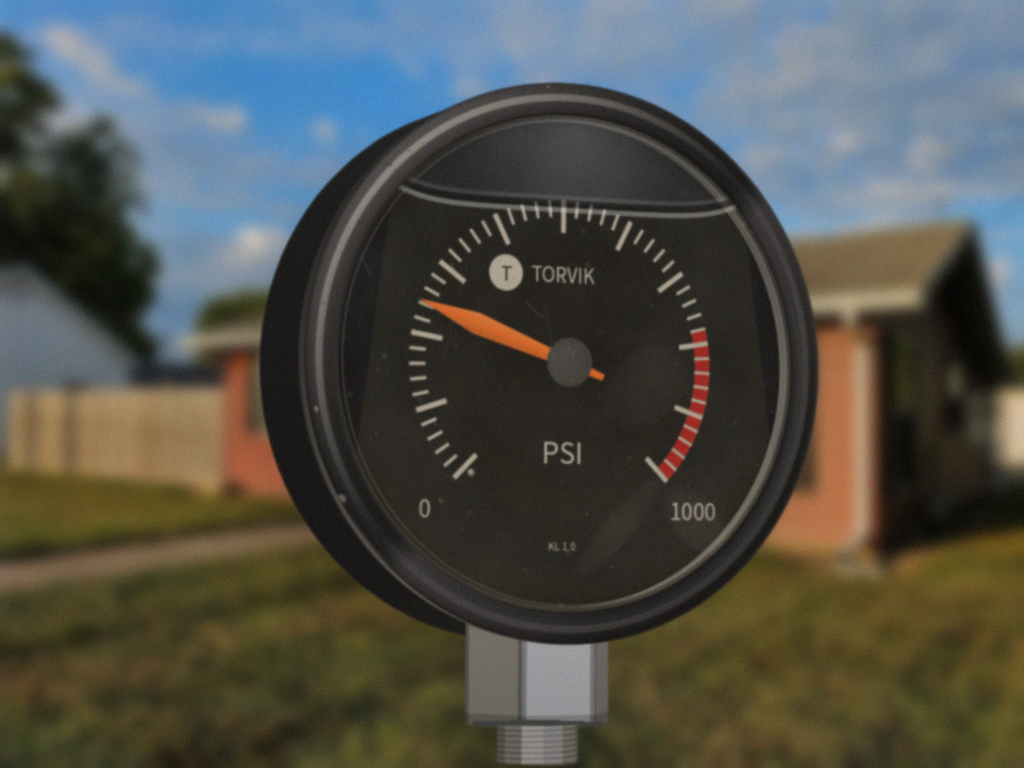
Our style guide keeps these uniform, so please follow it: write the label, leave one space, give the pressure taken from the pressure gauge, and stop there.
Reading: 240 psi
